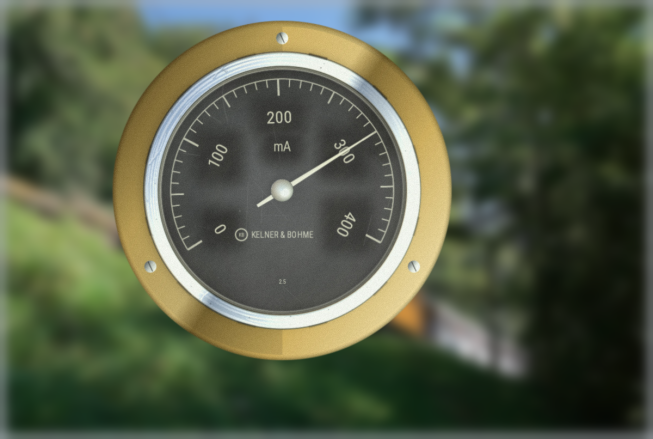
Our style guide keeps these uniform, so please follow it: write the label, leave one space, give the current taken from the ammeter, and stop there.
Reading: 300 mA
